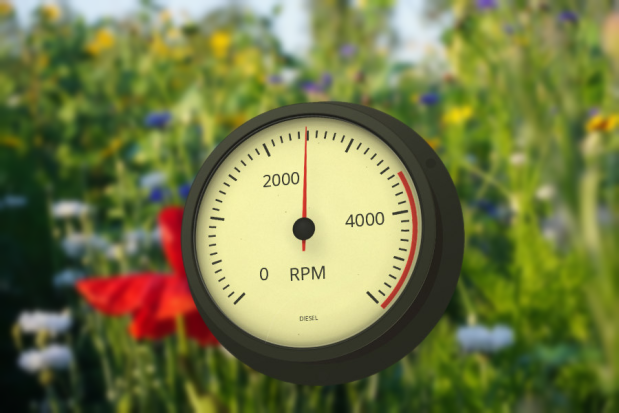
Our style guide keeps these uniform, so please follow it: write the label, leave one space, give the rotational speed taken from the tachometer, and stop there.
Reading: 2500 rpm
